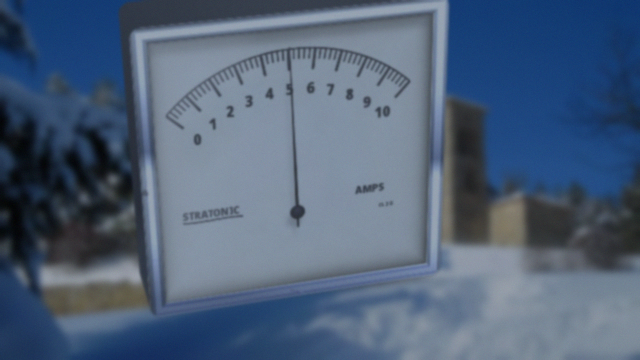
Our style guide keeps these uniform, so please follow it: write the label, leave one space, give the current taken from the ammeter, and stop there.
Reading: 5 A
